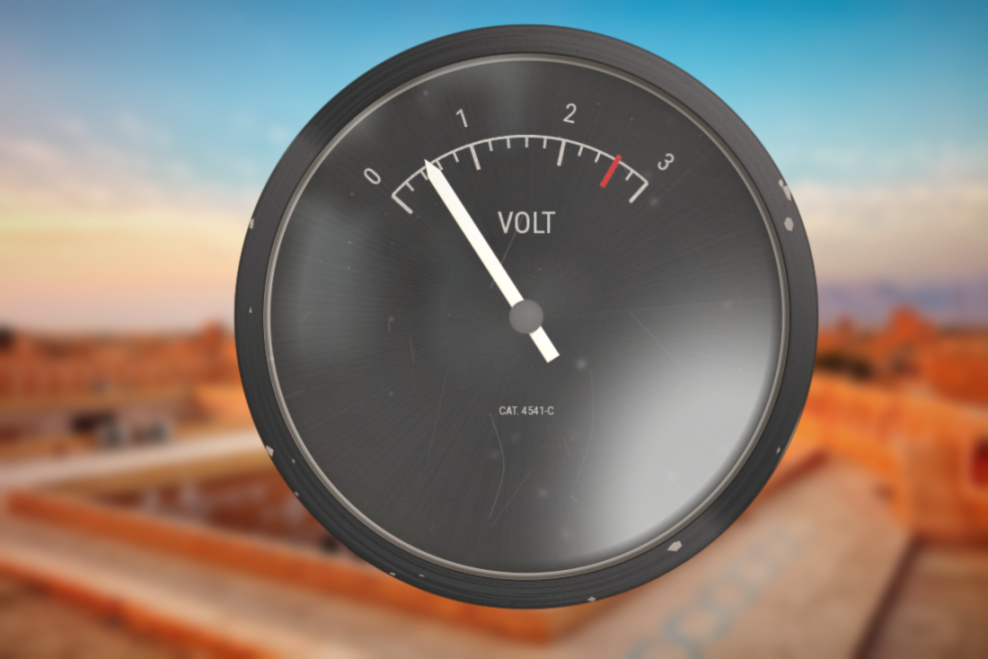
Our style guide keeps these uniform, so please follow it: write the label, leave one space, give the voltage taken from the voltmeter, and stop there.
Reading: 0.5 V
